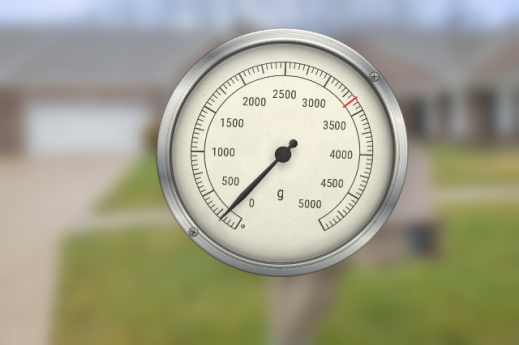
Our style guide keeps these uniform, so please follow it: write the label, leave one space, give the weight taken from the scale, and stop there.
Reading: 200 g
